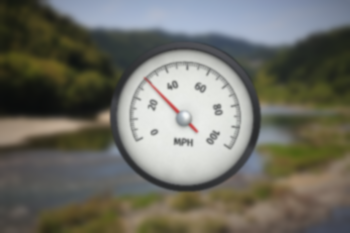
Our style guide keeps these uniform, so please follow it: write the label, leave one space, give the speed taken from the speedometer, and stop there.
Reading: 30 mph
